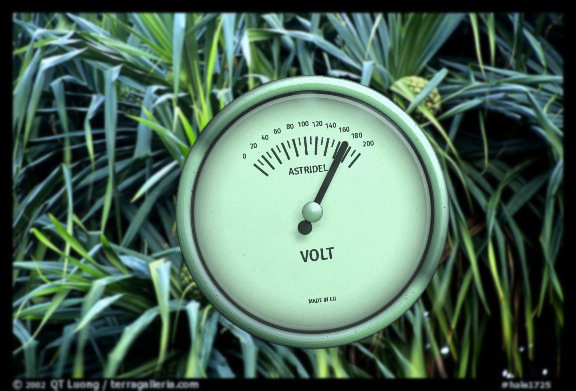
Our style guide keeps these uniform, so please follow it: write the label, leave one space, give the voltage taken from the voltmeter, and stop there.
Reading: 170 V
